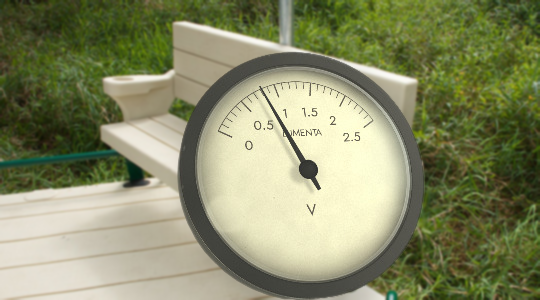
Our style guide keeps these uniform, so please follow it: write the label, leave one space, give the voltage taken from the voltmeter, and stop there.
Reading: 0.8 V
